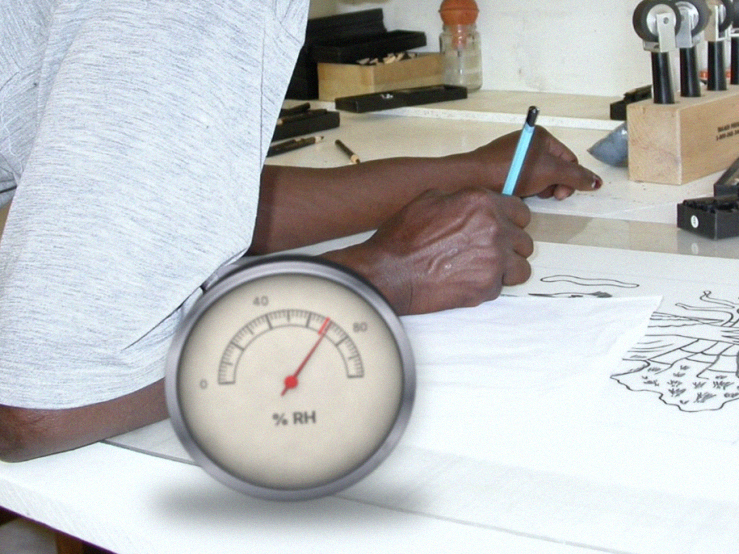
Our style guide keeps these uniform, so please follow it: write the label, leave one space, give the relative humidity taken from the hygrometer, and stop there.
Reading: 70 %
